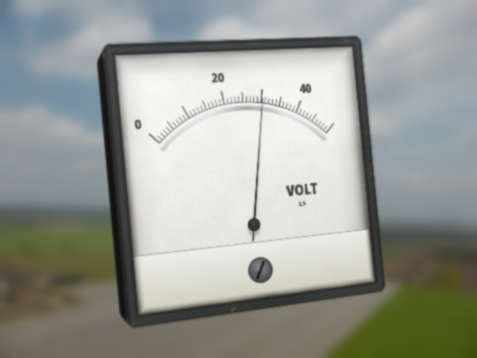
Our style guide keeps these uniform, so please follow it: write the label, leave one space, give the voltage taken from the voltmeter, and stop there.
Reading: 30 V
